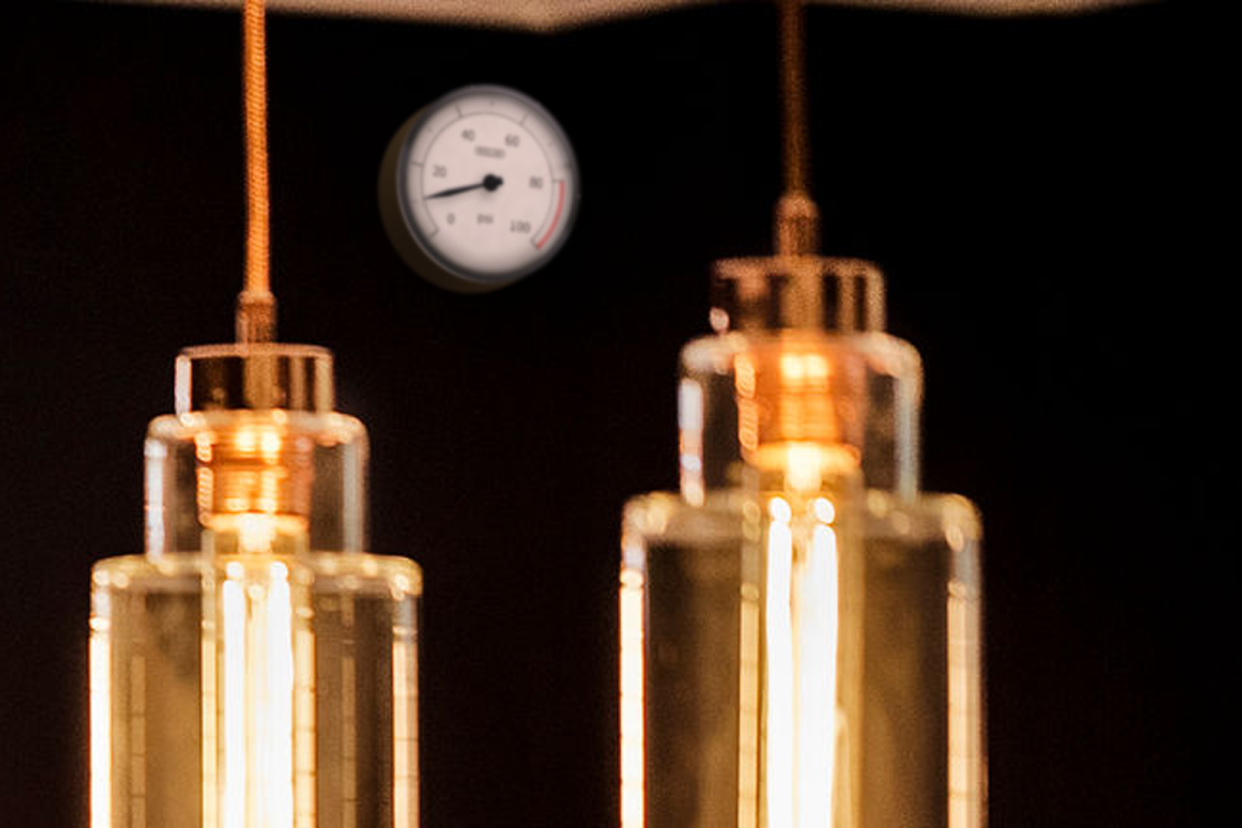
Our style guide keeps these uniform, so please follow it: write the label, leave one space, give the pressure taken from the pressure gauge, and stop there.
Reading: 10 psi
